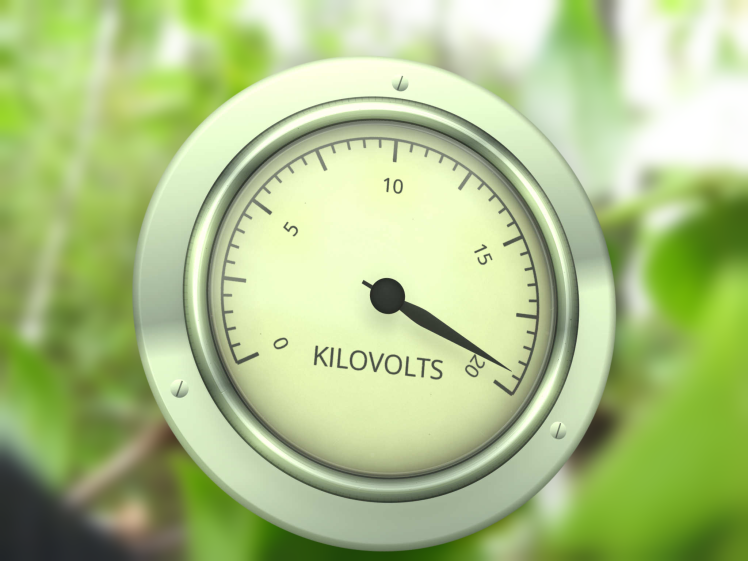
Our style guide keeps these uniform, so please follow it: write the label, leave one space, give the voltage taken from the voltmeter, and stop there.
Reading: 19.5 kV
